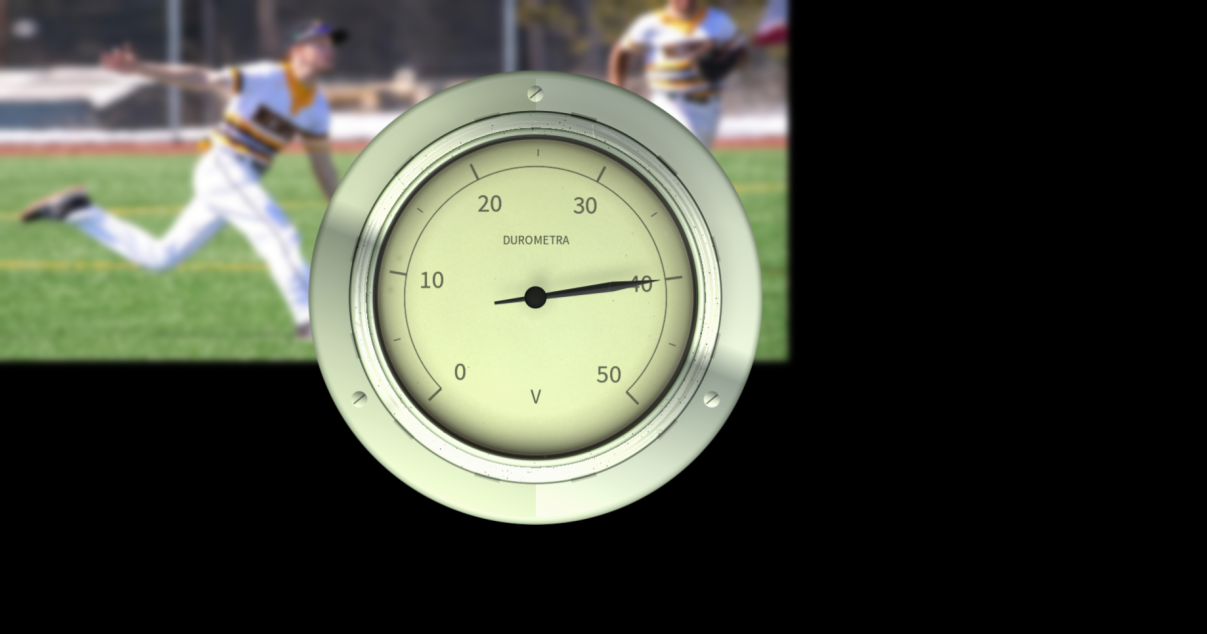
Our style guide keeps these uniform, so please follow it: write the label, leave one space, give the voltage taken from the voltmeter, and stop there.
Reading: 40 V
